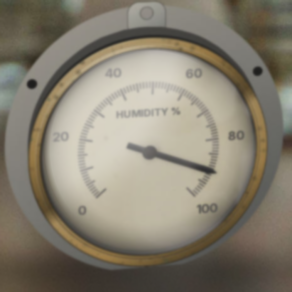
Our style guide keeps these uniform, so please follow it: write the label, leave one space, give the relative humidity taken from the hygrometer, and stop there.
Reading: 90 %
